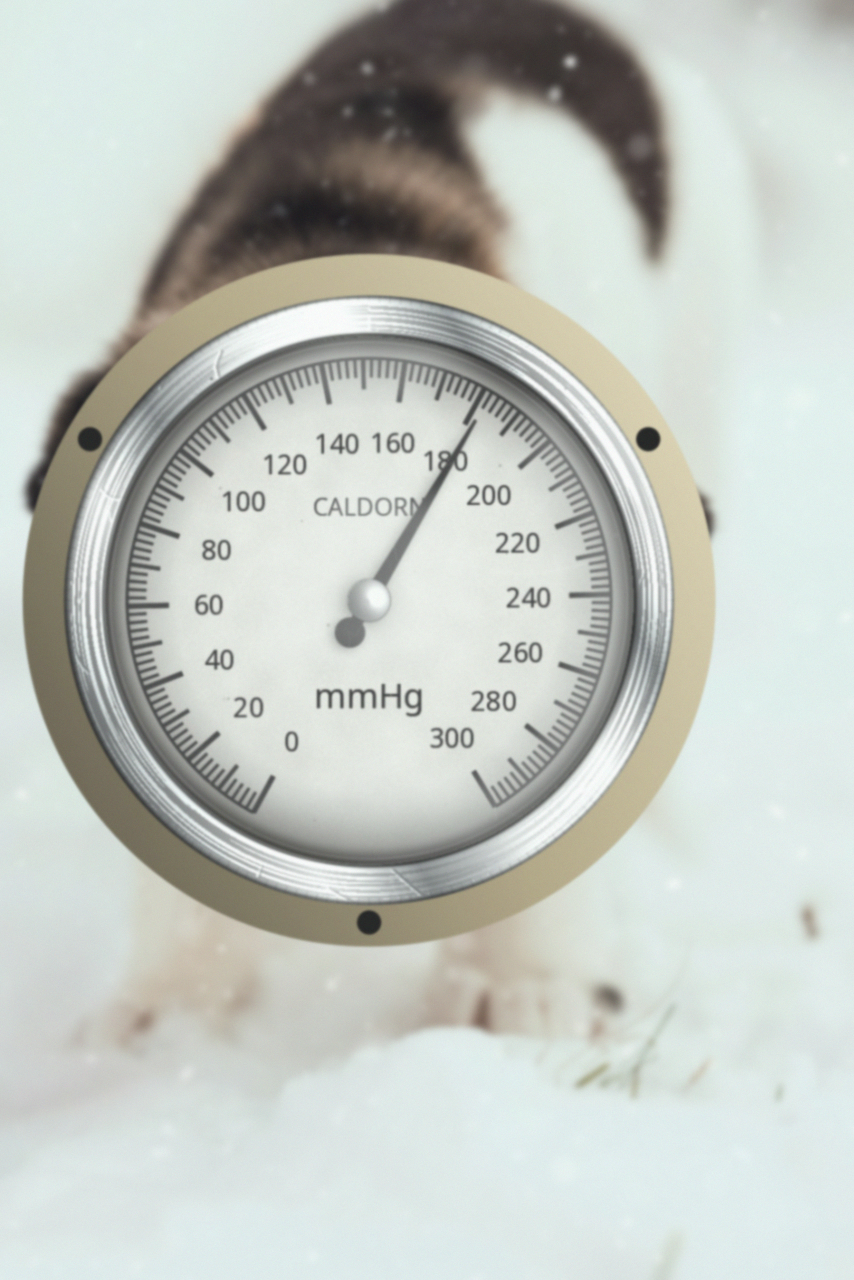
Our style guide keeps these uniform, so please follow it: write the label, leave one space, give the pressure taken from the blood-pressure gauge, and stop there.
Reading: 182 mmHg
